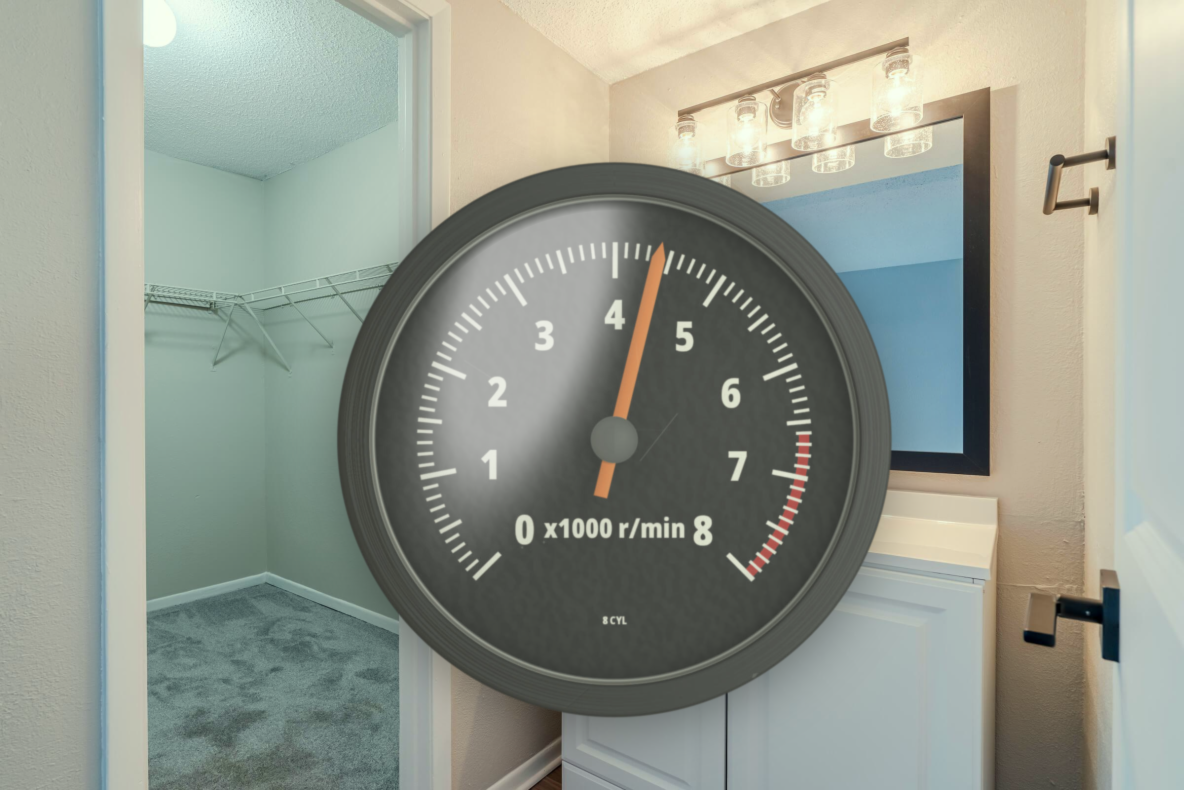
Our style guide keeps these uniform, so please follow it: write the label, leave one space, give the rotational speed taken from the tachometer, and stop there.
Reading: 4400 rpm
